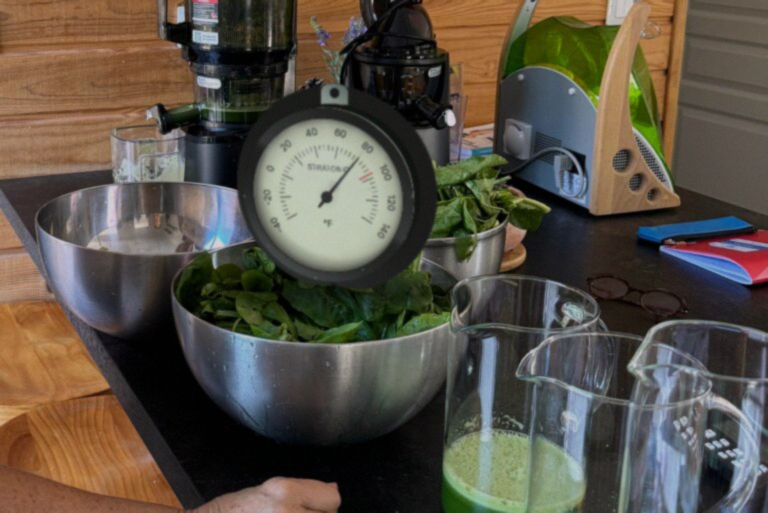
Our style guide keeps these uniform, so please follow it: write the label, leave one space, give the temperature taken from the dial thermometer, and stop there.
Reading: 80 °F
